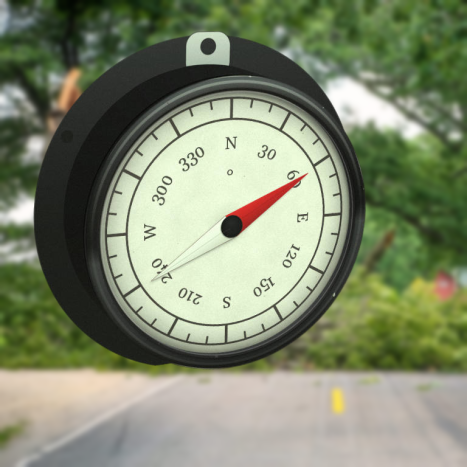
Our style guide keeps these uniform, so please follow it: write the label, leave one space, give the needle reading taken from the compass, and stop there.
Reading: 60 °
